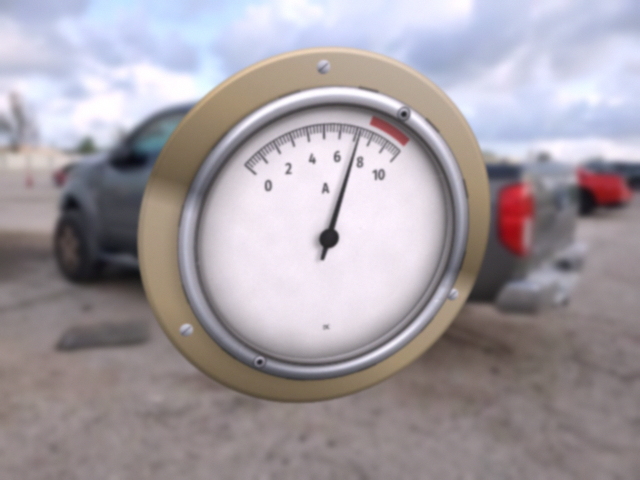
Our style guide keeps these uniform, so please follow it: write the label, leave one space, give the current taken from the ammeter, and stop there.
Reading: 7 A
